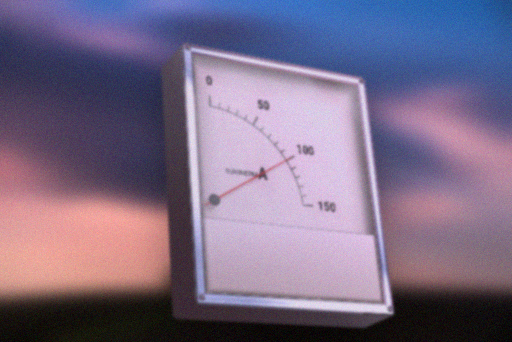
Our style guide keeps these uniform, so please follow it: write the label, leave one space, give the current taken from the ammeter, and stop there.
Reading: 100 A
